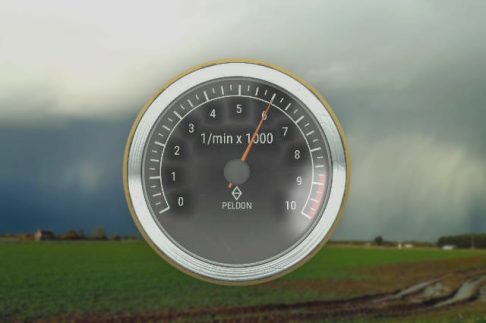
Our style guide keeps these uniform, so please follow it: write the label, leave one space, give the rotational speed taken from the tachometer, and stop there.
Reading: 6000 rpm
